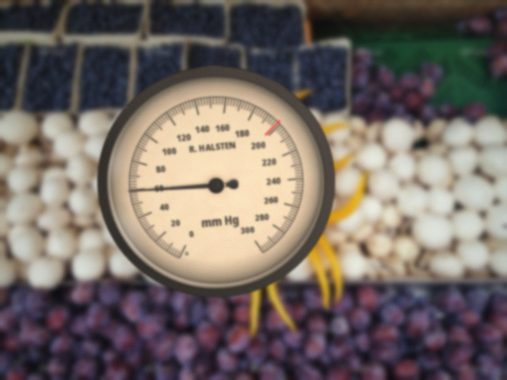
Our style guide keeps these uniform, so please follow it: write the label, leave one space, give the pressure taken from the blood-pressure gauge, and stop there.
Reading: 60 mmHg
